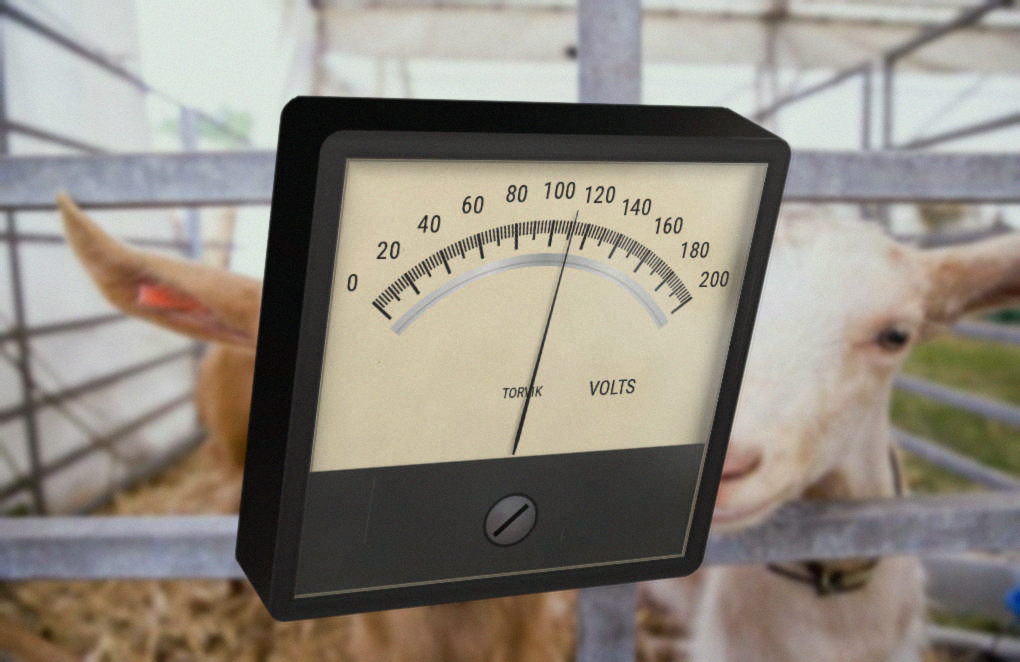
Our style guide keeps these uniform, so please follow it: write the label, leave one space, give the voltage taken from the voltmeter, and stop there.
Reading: 110 V
